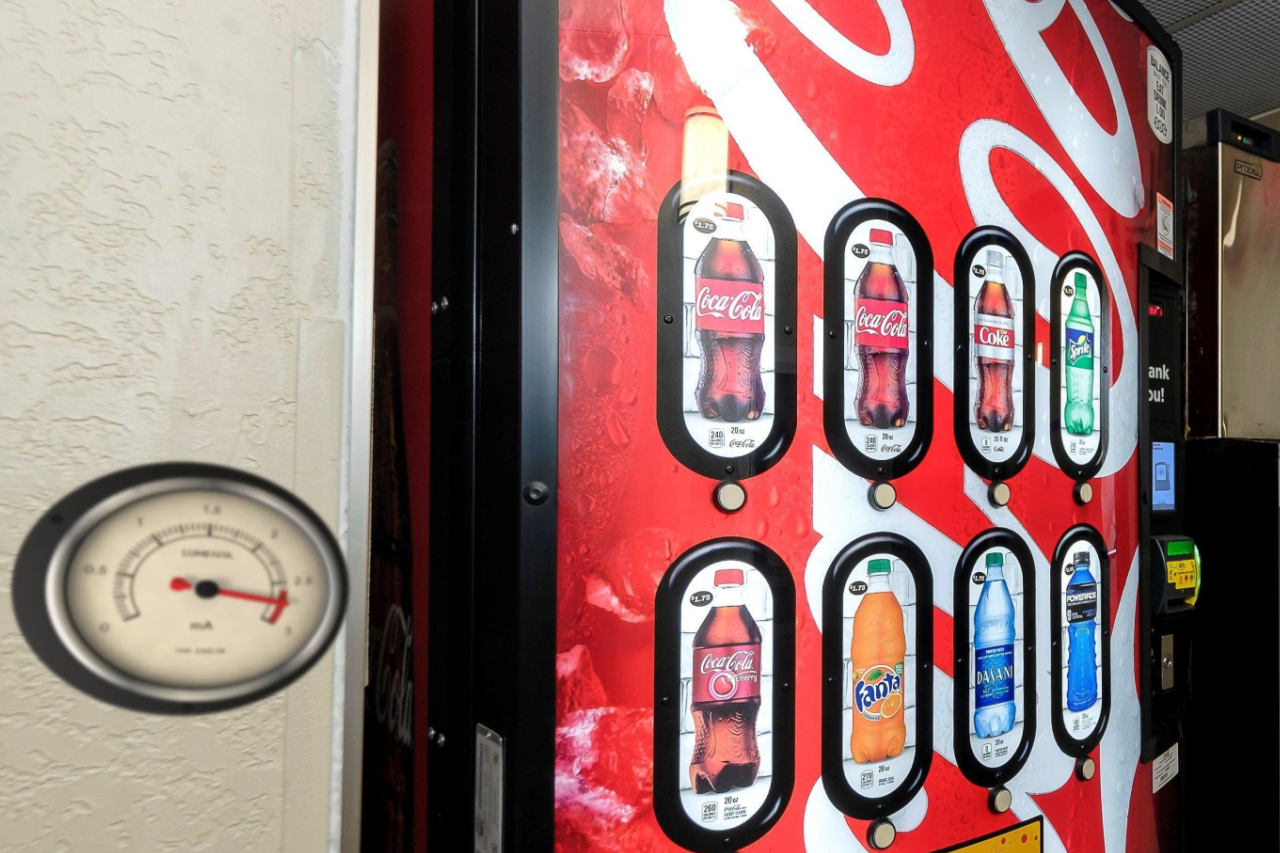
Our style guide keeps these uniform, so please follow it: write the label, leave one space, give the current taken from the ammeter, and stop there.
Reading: 2.75 mA
